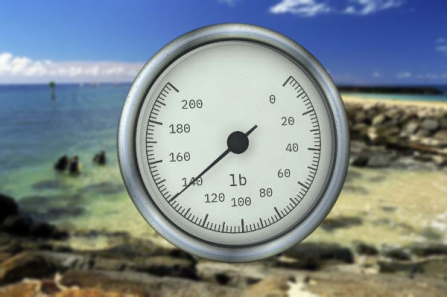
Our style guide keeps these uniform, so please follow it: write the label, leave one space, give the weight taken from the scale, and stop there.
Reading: 140 lb
